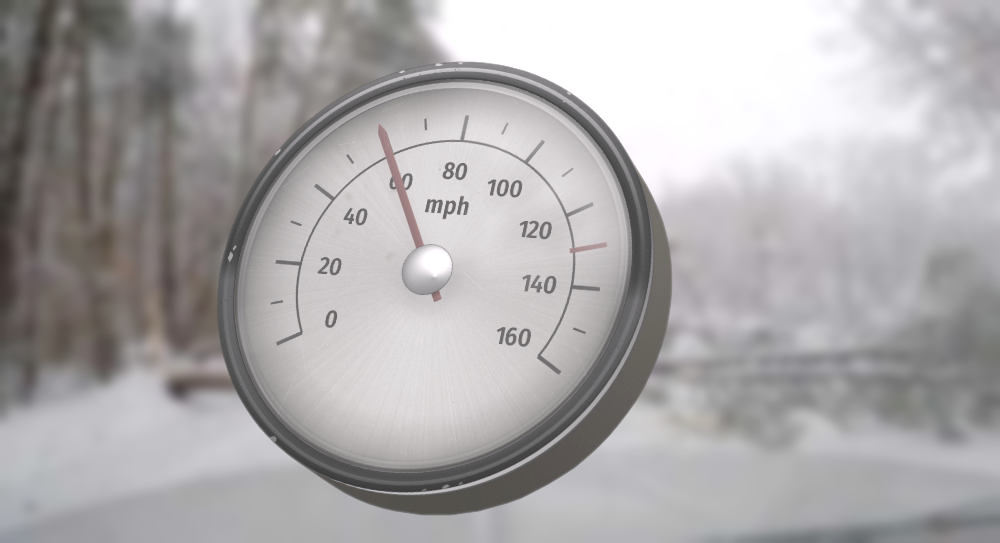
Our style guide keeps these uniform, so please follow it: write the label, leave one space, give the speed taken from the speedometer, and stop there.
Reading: 60 mph
